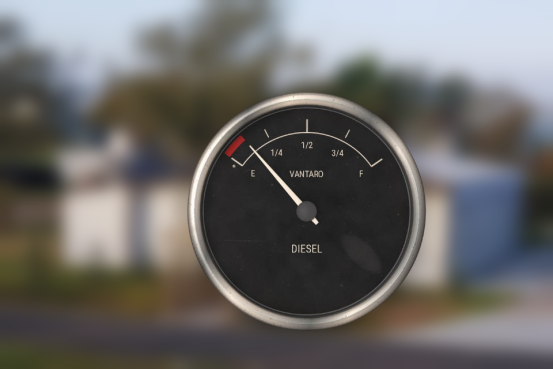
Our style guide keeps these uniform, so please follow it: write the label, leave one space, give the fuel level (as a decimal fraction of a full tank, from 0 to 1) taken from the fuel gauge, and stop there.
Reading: 0.125
